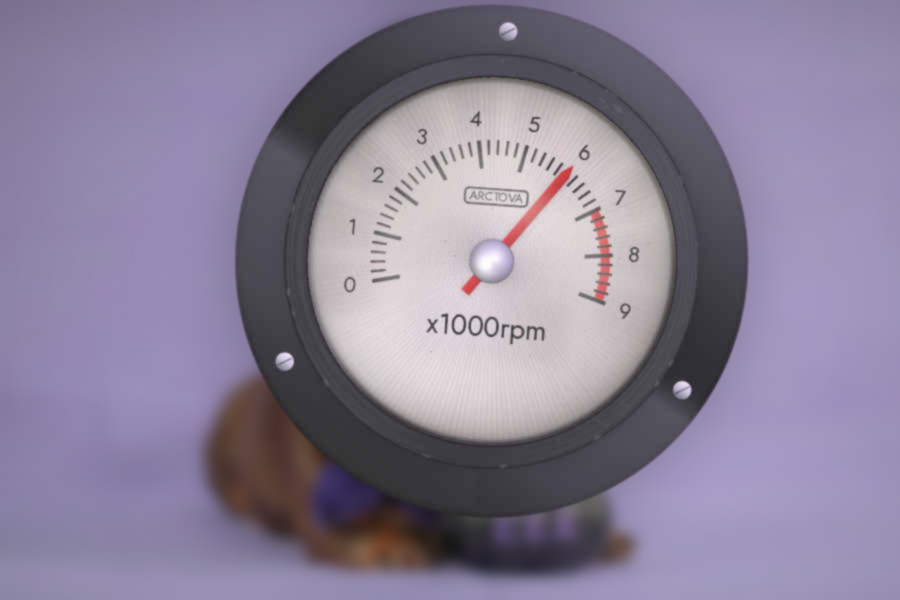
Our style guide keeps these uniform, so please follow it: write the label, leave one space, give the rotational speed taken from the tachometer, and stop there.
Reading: 6000 rpm
